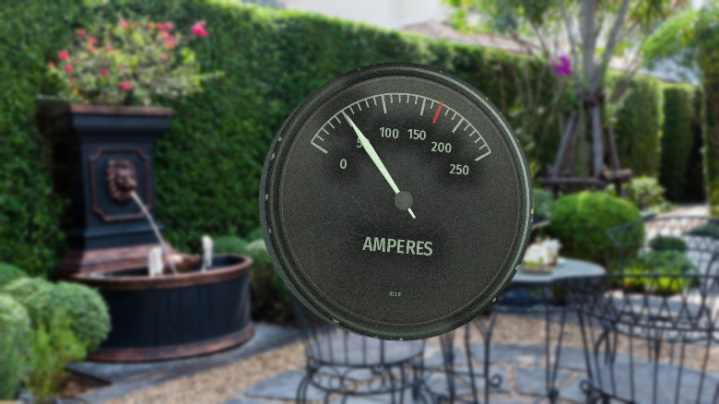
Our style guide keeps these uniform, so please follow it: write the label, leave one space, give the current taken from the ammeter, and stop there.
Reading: 50 A
